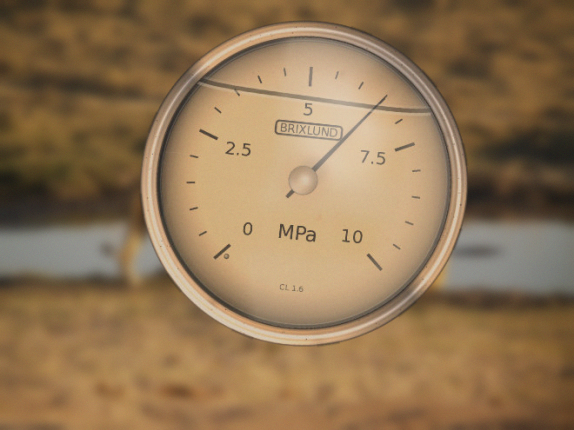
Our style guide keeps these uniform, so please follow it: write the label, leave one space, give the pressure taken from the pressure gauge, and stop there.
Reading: 6.5 MPa
